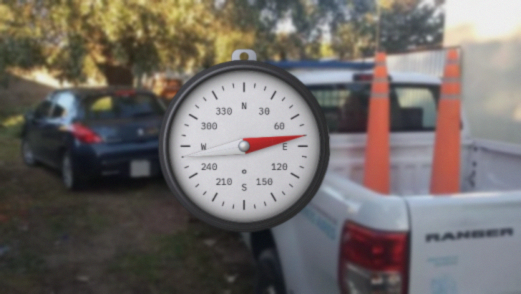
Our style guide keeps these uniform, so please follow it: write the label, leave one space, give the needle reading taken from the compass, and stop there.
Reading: 80 °
